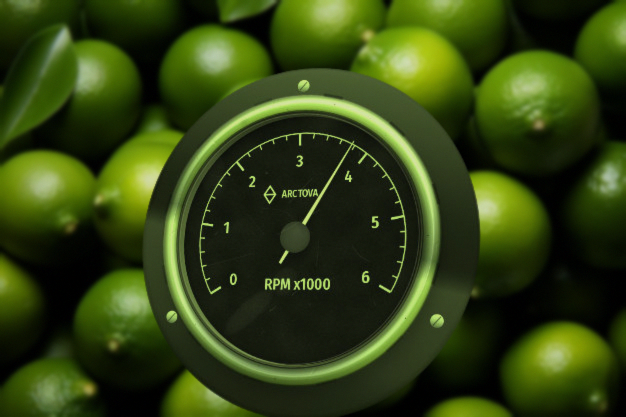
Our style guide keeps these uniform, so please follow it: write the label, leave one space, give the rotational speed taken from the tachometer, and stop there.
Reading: 3800 rpm
